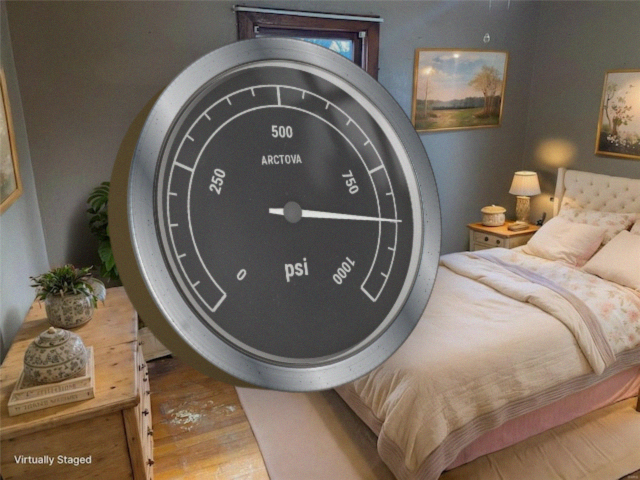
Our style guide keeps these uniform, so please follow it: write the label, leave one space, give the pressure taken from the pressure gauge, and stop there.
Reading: 850 psi
